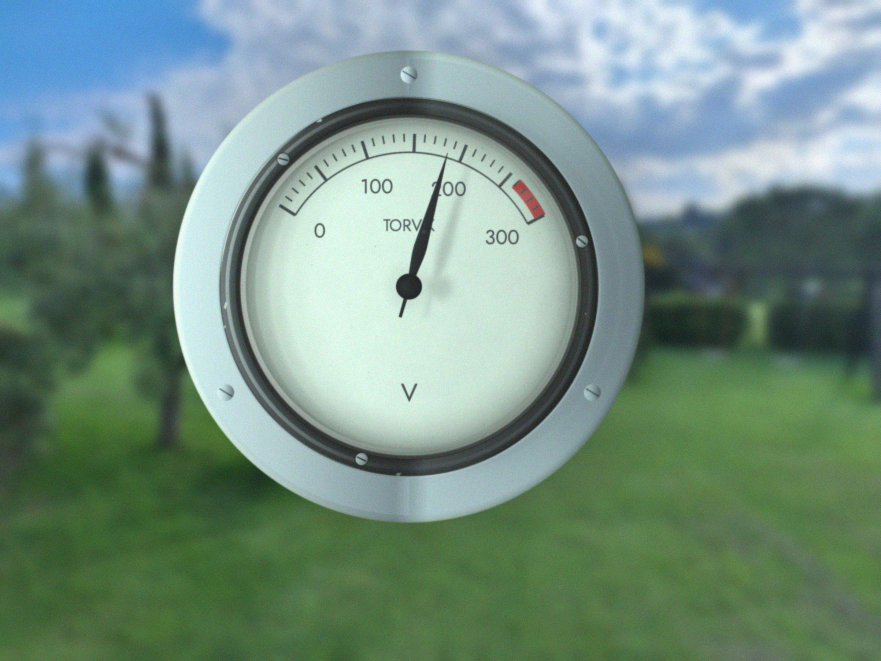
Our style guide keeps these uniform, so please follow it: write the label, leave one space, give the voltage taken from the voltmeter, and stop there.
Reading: 185 V
